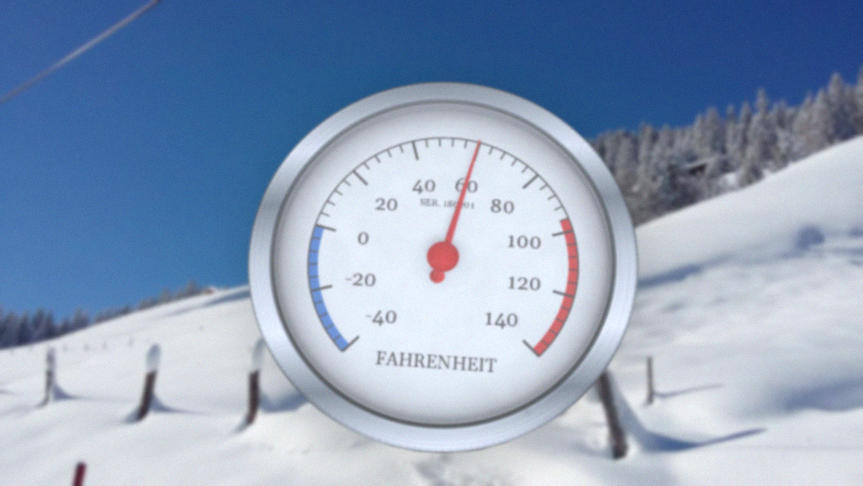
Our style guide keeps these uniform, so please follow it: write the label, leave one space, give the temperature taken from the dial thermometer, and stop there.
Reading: 60 °F
